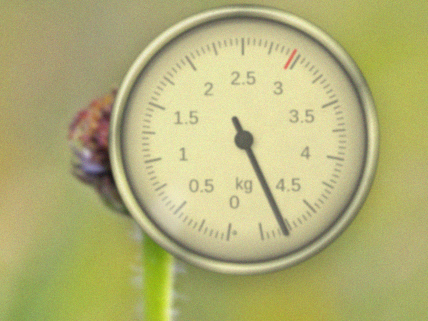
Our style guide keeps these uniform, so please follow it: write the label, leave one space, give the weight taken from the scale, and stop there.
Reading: 4.8 kg
